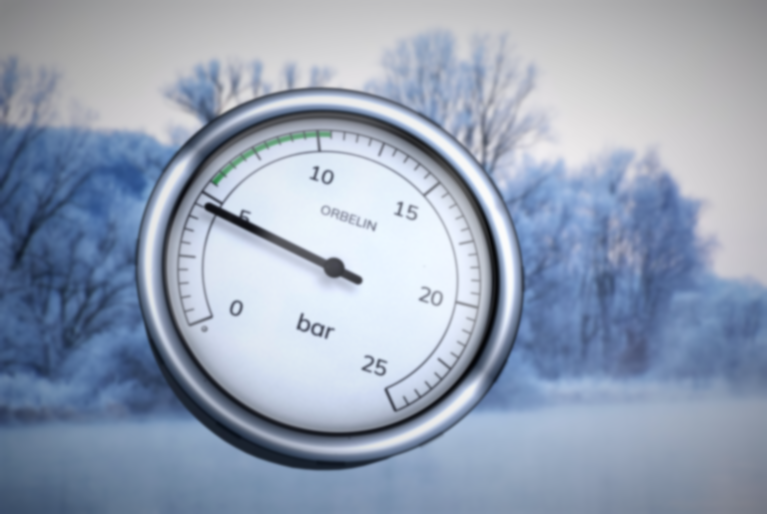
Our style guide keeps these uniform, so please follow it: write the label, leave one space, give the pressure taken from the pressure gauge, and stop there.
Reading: 4.5 bar
